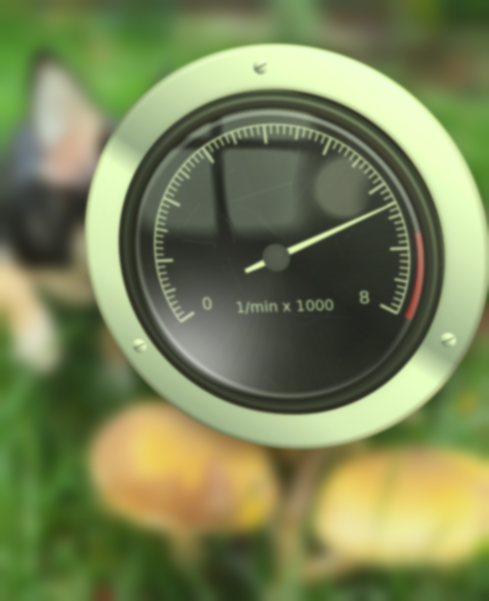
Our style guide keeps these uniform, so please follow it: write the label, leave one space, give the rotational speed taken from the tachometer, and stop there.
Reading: 6300 rpm
